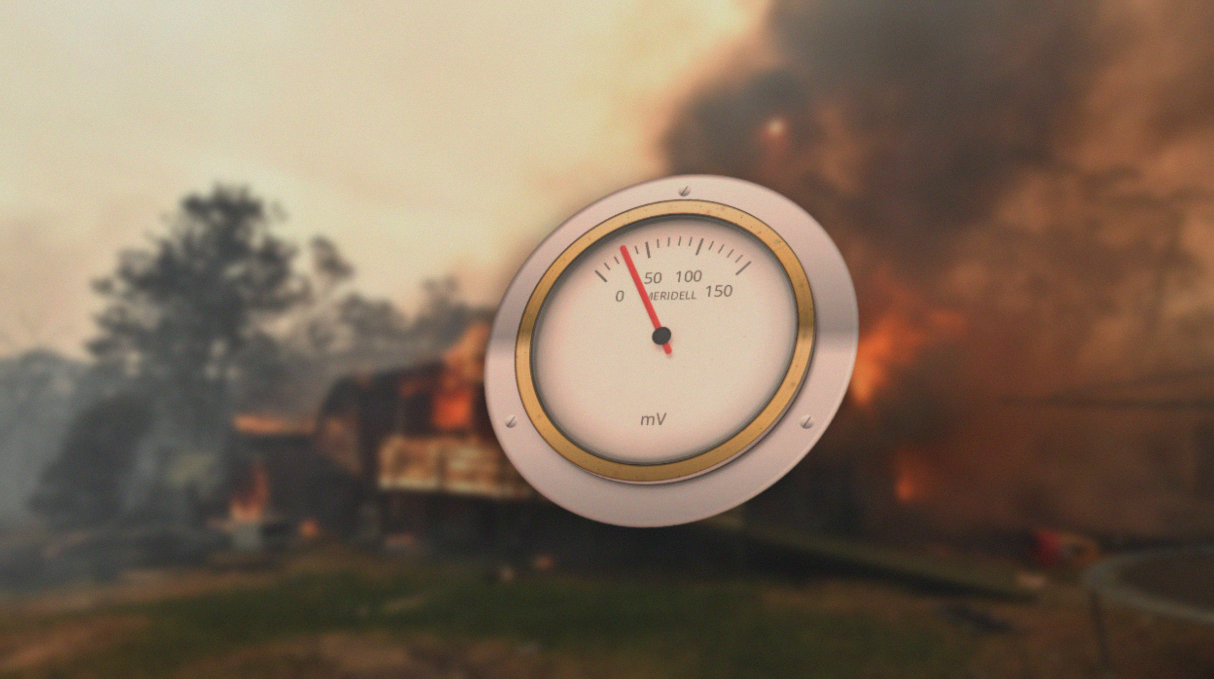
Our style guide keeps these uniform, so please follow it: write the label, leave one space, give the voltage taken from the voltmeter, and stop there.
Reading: 30 mV
